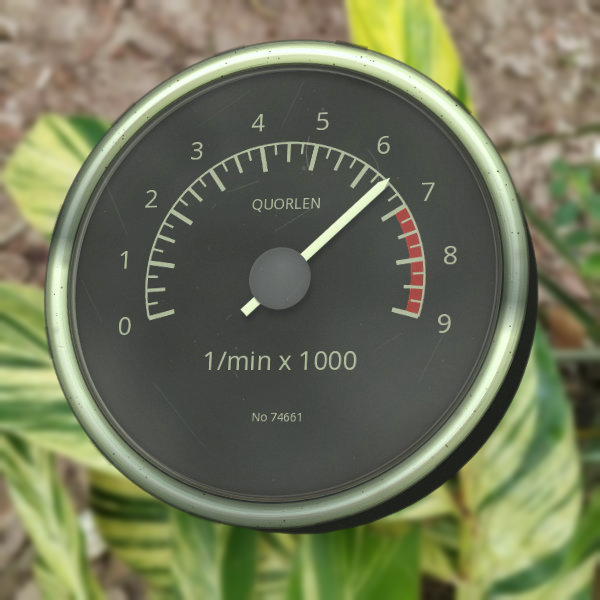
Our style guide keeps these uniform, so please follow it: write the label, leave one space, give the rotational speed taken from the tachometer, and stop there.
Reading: 6500 rpm
